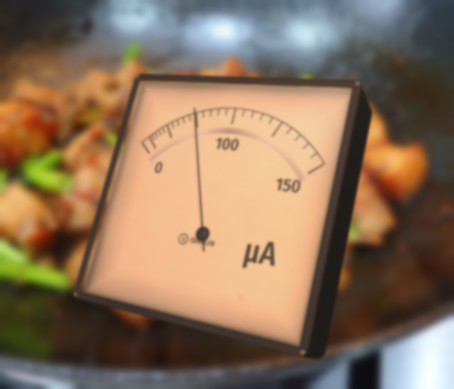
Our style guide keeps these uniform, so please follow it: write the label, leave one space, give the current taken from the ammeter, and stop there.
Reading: 75 µA
